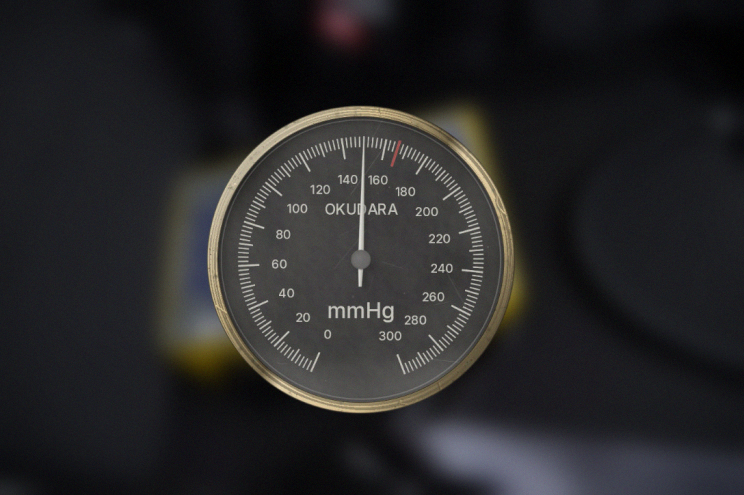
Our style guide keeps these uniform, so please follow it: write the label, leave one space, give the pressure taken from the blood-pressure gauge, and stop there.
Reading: 150 mmHg
